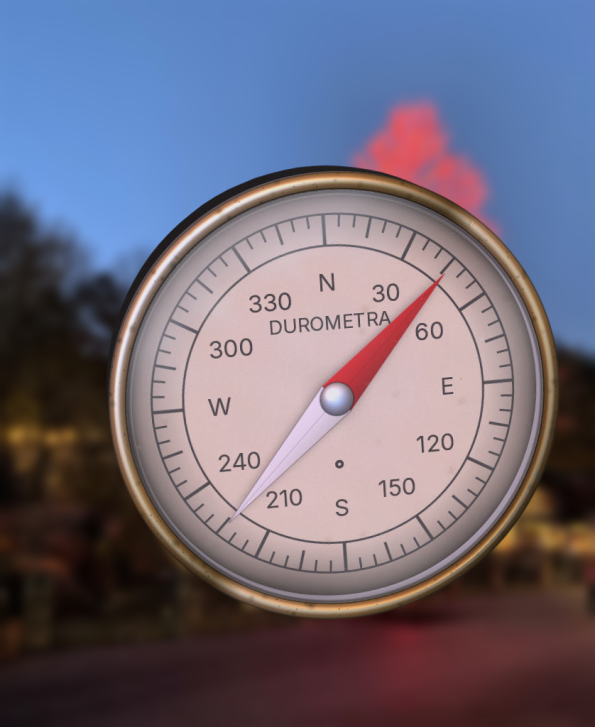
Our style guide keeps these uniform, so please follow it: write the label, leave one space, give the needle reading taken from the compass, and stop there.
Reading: 45 °
